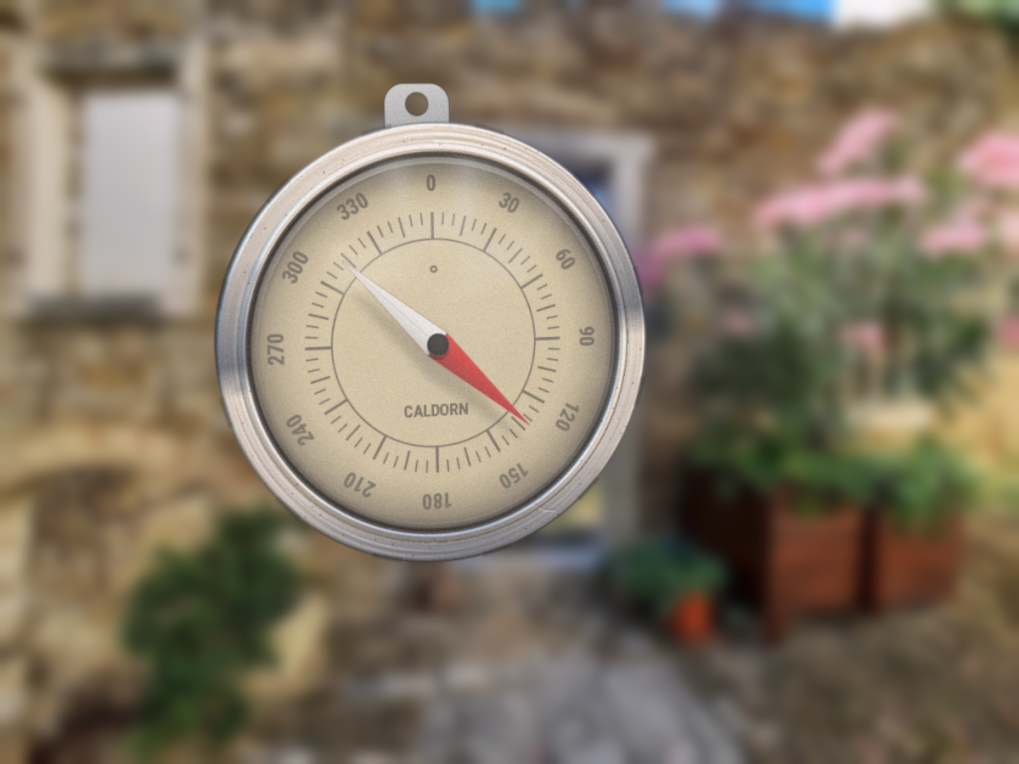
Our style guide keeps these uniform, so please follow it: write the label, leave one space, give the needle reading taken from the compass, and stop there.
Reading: 132.5 °
